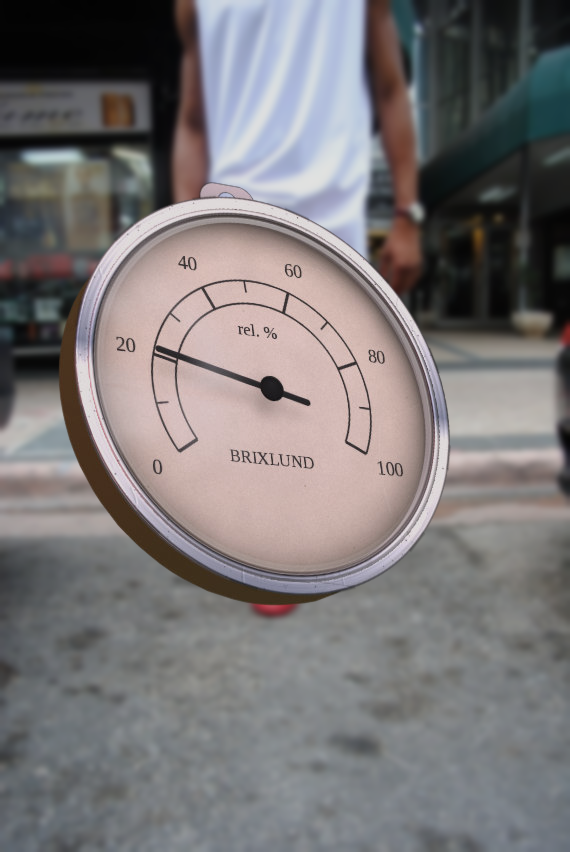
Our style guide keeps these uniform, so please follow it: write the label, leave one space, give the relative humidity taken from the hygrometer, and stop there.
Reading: 20 %
